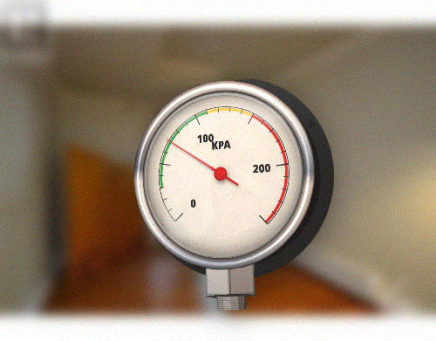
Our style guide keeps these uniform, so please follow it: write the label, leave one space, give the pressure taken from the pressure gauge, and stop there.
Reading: 70 kPa
